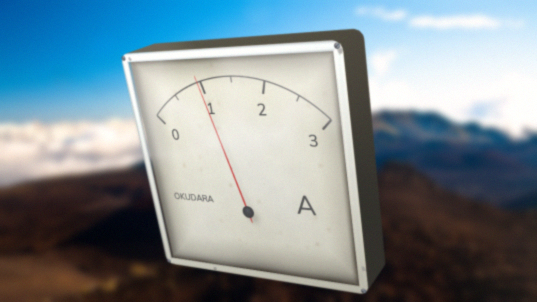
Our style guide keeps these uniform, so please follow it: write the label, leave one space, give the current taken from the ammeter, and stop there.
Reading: 1 A
